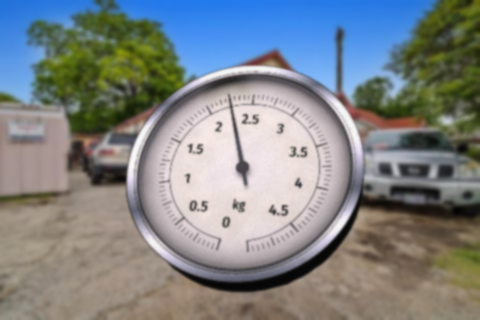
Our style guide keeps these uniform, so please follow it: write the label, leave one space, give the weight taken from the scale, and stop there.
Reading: 2.25 kg
